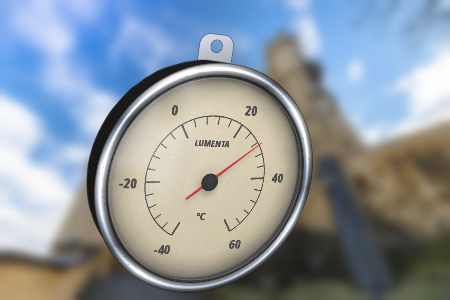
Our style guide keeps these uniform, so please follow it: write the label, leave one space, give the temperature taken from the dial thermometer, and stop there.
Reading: 28 °C
